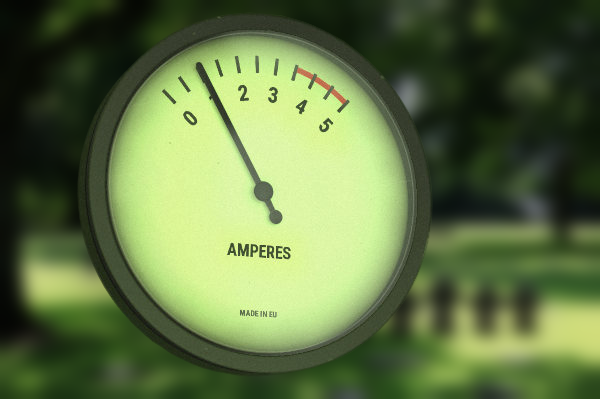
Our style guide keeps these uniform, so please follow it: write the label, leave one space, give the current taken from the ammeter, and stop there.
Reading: 1 A
